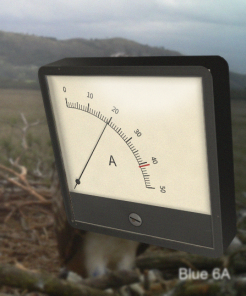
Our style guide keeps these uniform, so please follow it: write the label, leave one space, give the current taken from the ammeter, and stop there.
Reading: 20 A
